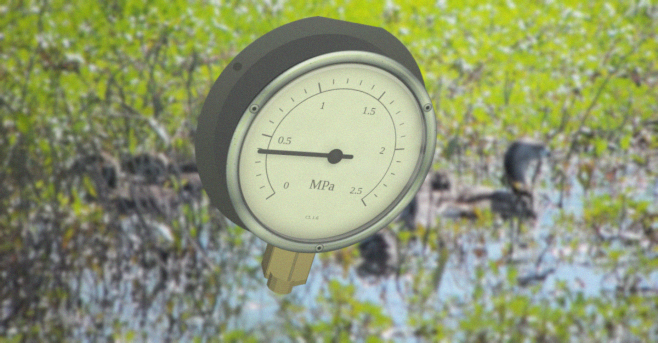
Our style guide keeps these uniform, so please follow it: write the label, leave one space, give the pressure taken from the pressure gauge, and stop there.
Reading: 0.4 MPa
